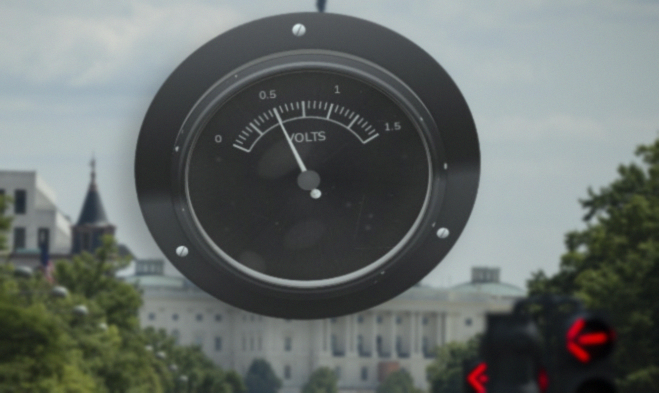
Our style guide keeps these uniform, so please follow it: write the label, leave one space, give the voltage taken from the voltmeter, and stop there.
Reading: 0.5 V
